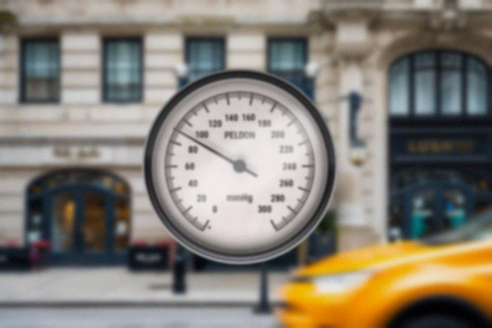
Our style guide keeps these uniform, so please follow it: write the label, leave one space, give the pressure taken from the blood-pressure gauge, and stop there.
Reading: 90 mmHg
